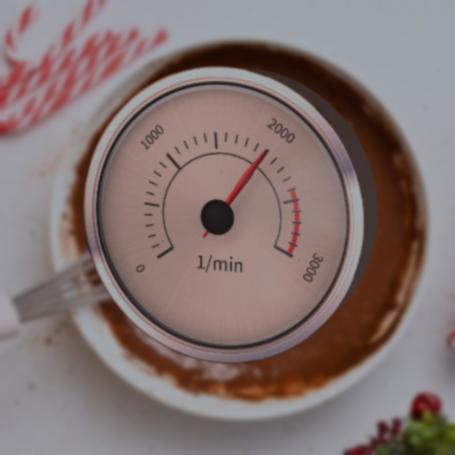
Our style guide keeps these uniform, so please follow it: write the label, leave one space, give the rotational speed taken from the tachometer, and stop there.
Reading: 2000 rpm
